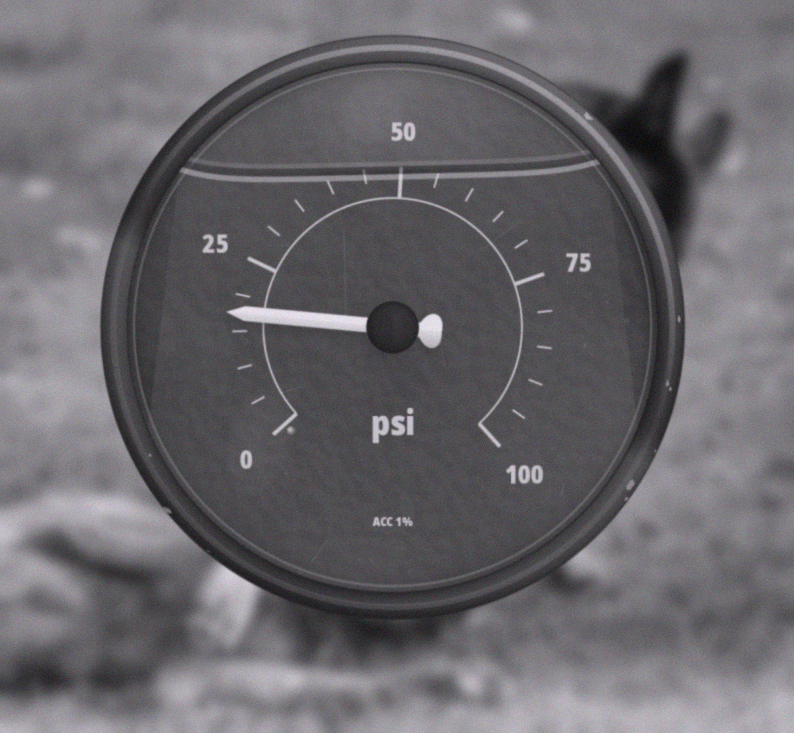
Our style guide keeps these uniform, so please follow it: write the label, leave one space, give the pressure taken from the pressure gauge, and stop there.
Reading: 17.5 psi
